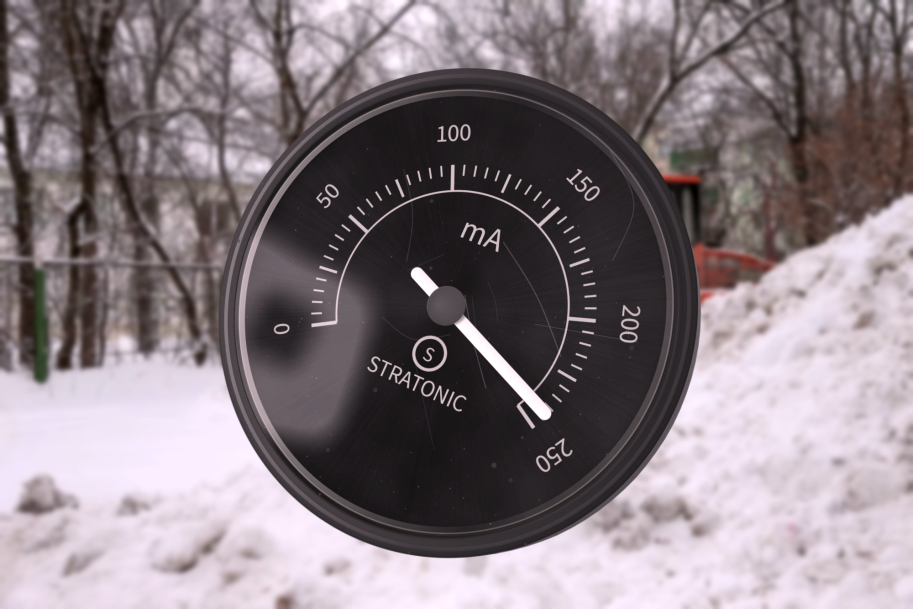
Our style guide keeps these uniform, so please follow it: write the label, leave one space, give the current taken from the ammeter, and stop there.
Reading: 242.5 mA
